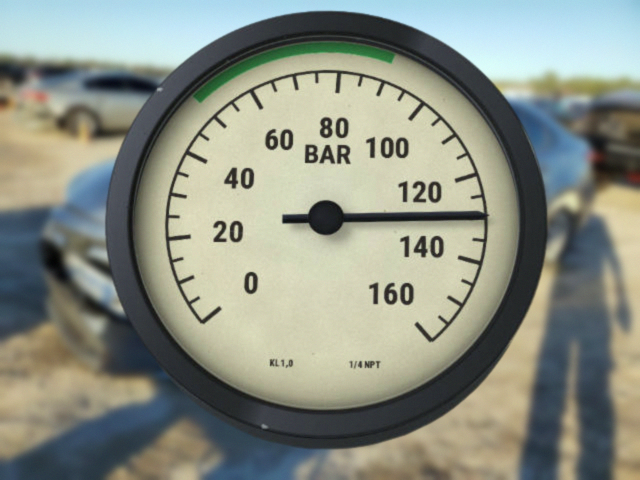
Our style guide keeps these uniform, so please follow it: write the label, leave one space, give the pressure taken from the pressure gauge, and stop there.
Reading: 130 bar
